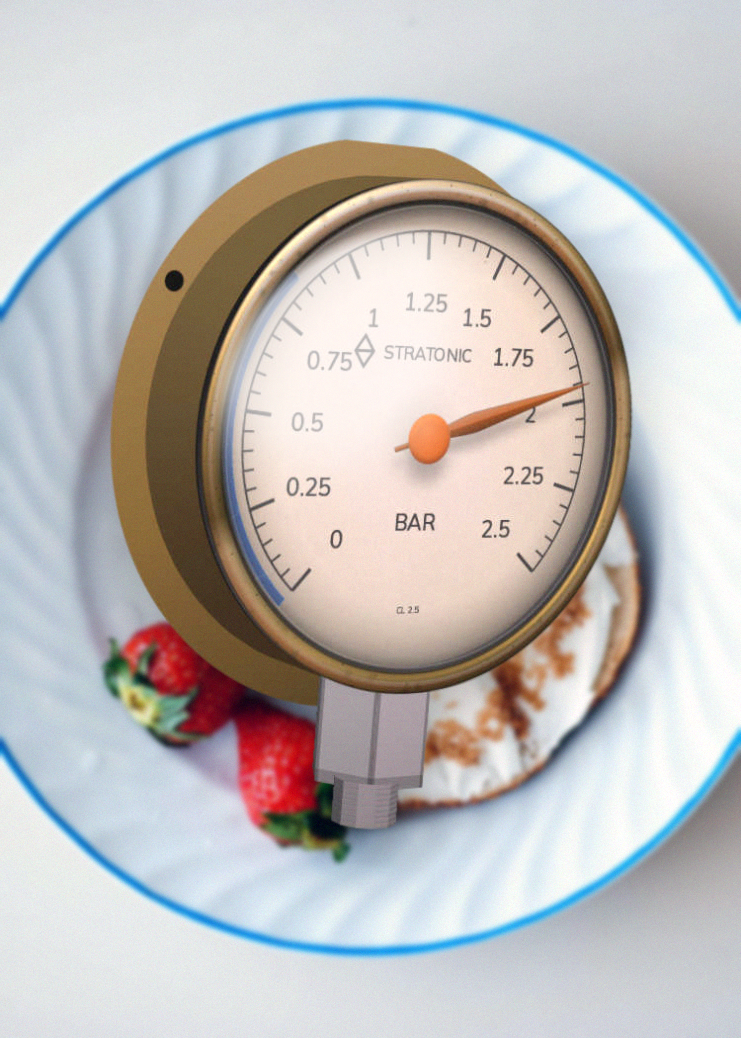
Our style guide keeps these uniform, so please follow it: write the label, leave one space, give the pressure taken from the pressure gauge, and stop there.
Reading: 1.95 bar
